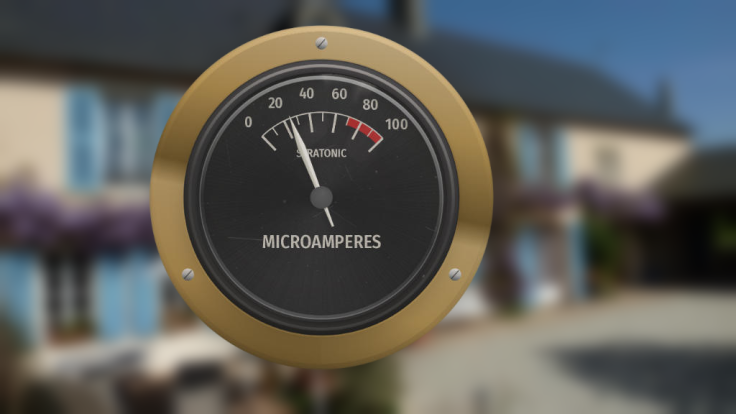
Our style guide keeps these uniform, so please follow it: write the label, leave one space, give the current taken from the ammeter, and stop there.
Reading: 25 µA
